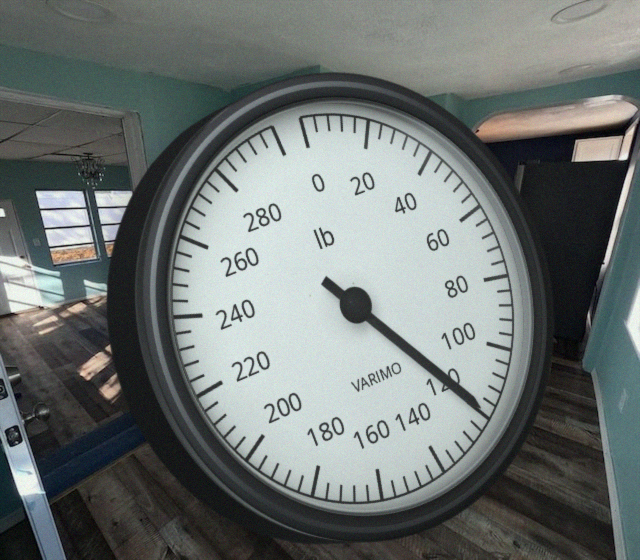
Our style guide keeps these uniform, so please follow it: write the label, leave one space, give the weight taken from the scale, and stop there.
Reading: 120 lb
